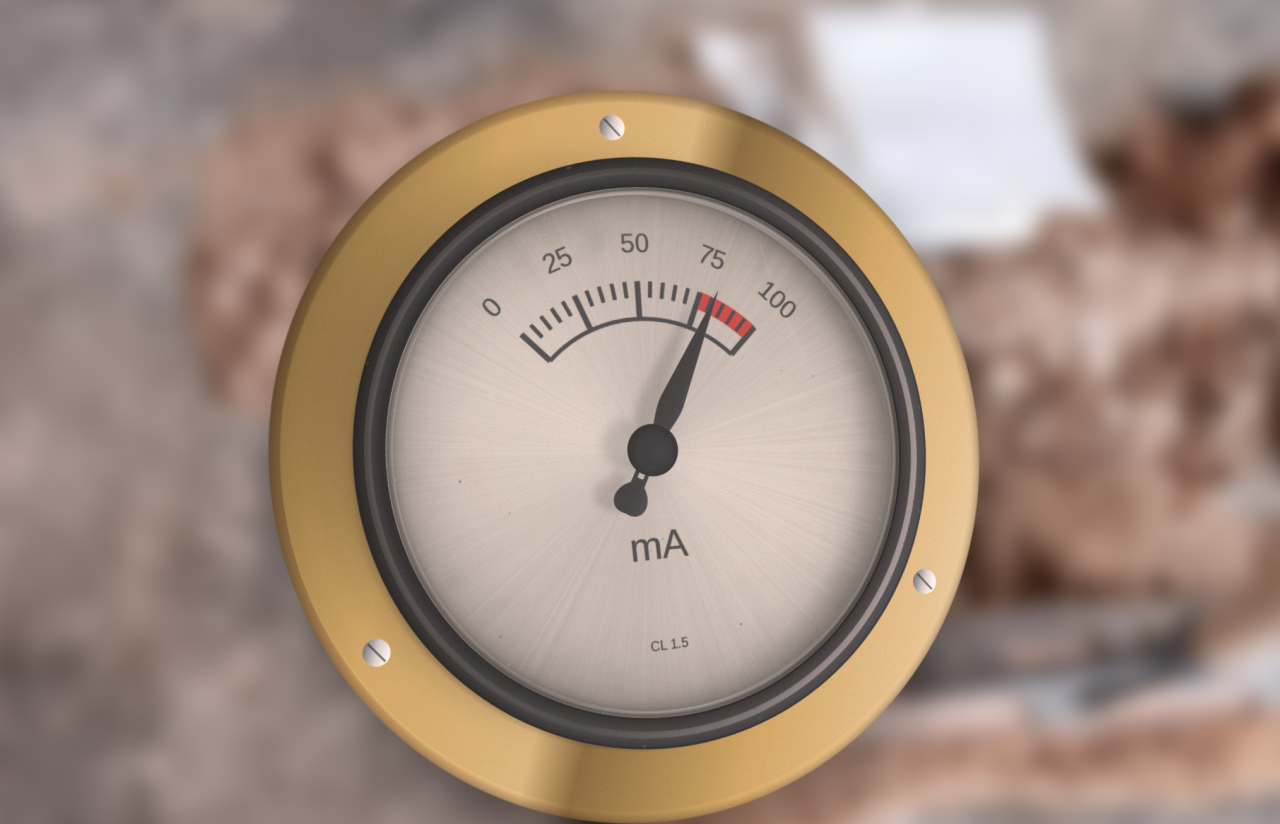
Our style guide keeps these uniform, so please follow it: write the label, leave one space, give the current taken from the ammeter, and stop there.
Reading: 80 mA
